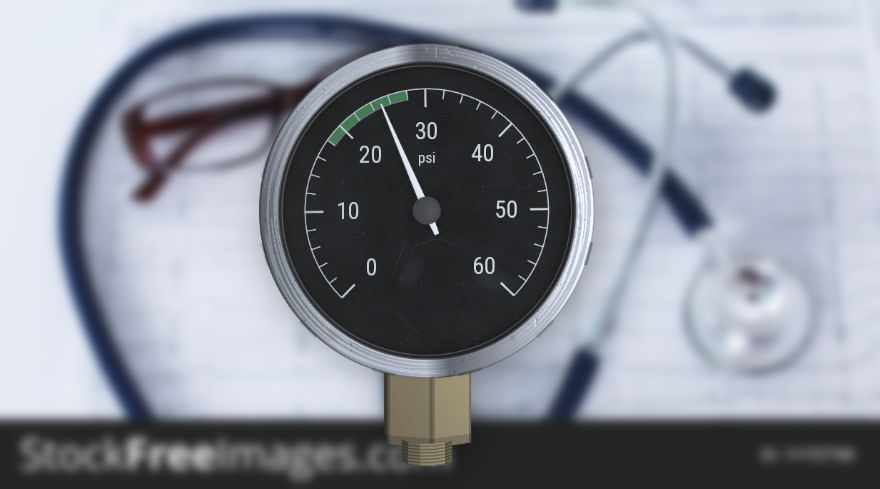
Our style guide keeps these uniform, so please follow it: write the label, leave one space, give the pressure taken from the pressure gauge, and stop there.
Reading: 25 psi
